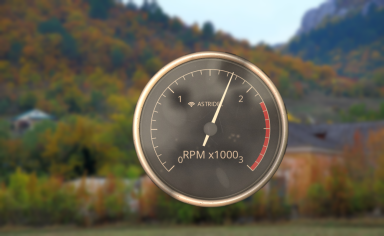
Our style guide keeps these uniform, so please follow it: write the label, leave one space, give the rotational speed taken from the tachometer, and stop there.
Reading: 1750 rpm
